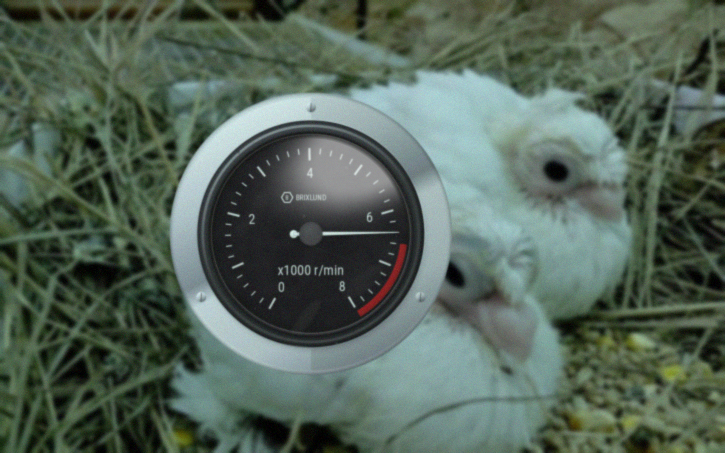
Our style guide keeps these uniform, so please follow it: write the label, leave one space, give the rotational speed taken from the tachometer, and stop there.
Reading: 6400 rpm
